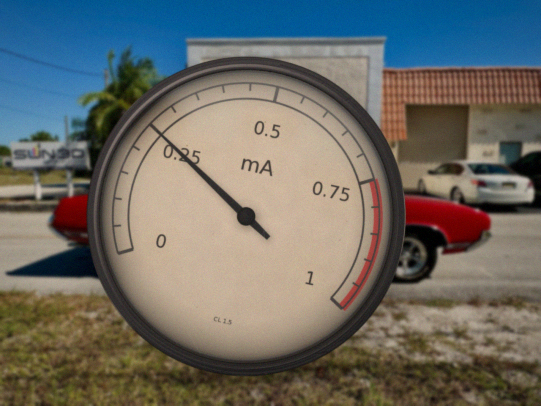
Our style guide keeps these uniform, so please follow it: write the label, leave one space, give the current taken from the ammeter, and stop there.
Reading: 0.25 mA
